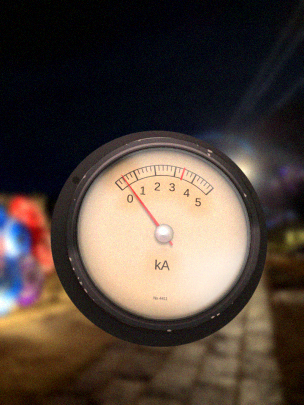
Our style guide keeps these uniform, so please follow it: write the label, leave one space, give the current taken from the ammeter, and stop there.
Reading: 0.4 kA
